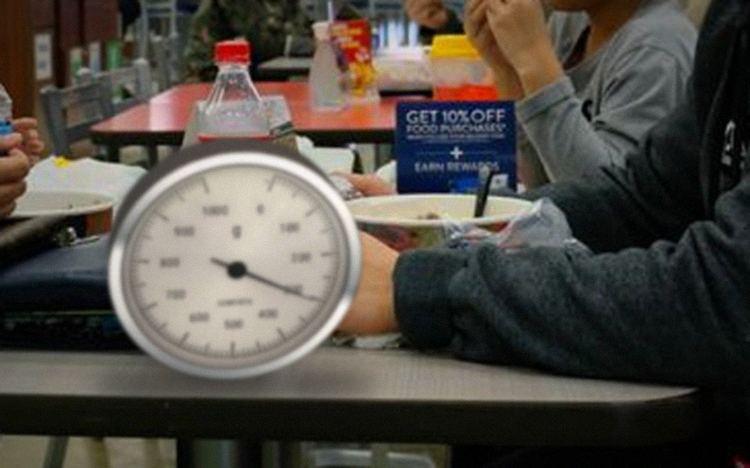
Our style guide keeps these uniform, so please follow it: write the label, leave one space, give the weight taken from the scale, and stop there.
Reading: 300 g
